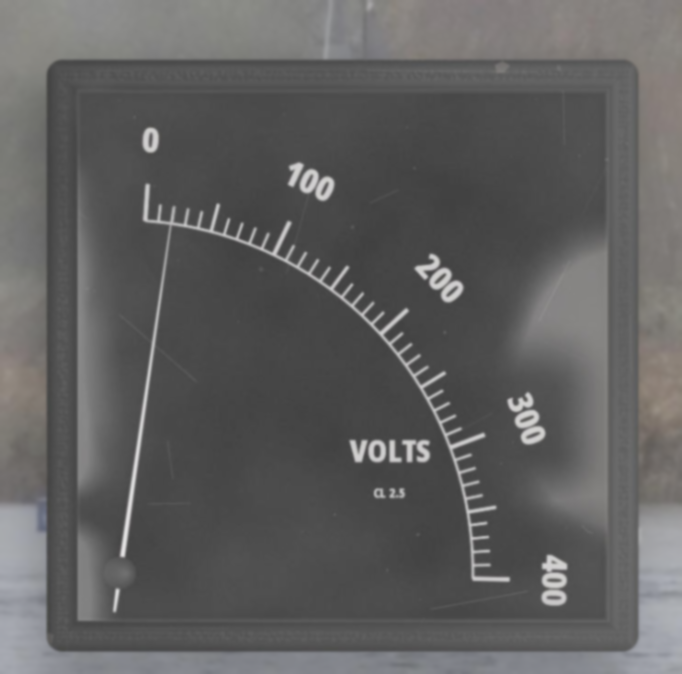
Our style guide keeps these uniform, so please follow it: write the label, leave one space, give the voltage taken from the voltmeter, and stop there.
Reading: 20 V
